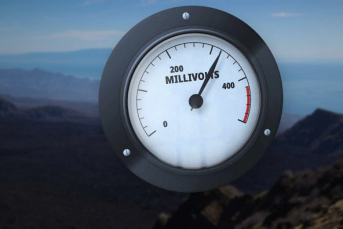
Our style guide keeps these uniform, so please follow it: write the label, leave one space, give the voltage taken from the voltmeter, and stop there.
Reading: 320 mV
